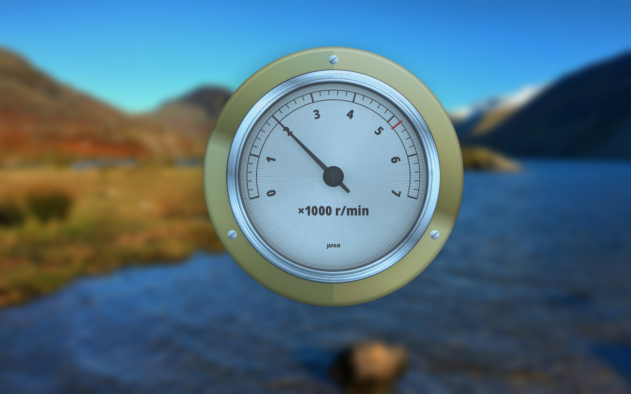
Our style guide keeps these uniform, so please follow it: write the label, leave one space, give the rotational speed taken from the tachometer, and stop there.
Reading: 2000 rpm
